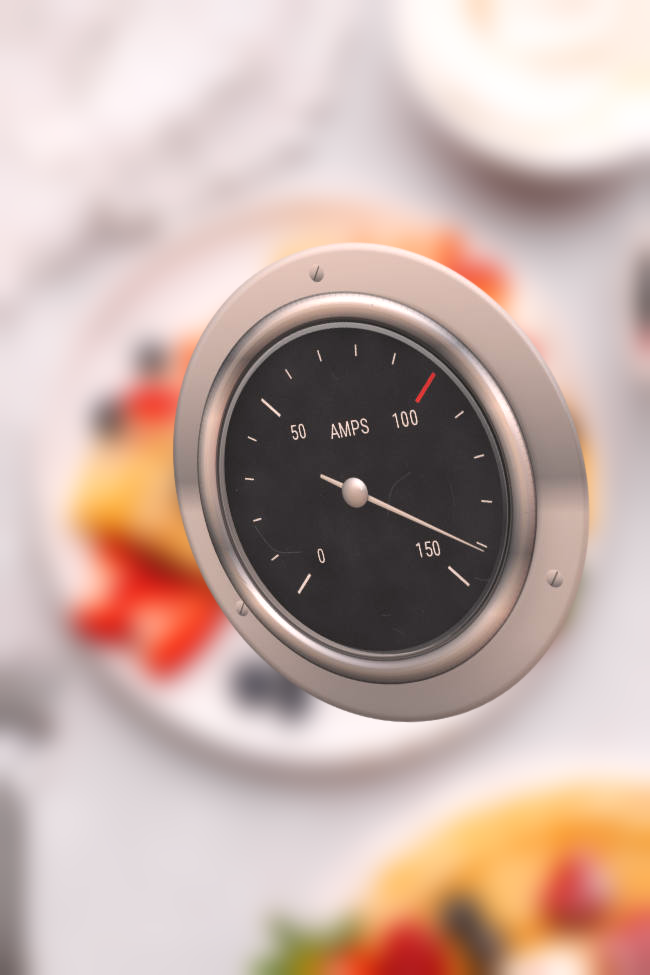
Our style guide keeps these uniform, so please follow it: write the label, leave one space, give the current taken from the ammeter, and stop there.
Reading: 140 A
